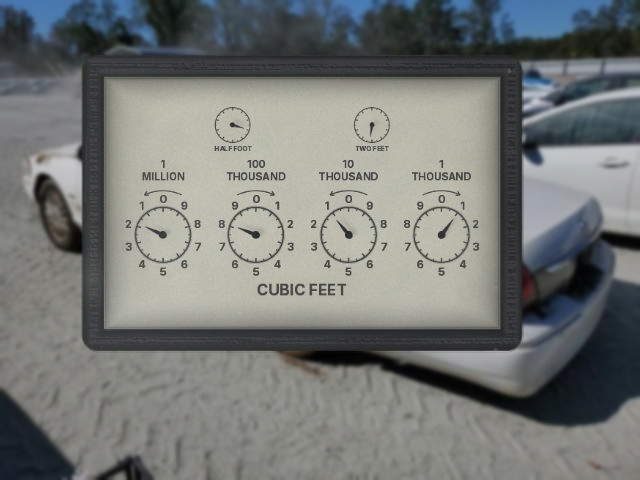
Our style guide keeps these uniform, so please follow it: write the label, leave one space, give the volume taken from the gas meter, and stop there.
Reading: 181100 ft³
